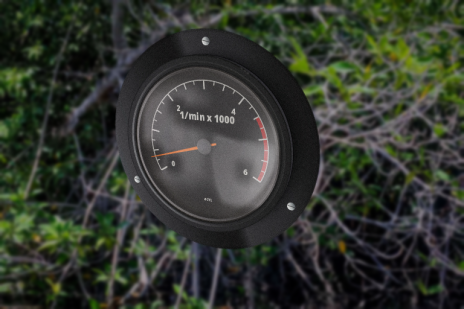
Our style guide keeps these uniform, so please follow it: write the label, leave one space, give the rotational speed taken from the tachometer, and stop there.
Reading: 375 rpm
